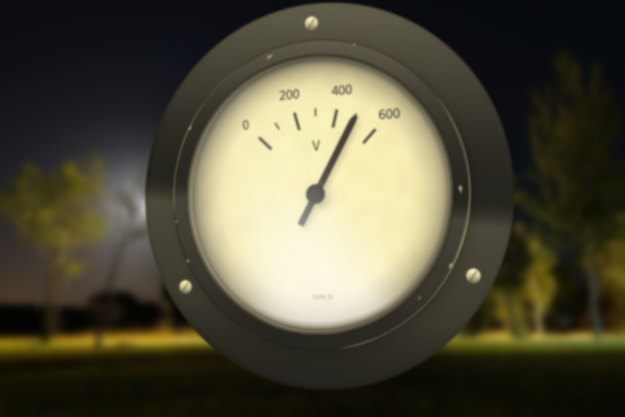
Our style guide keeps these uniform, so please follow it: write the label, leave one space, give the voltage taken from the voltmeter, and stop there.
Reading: 500 V
